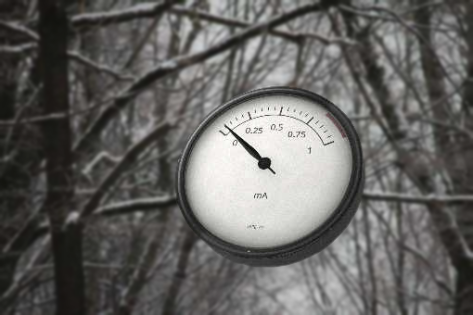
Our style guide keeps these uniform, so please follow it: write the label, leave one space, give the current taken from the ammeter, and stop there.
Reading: 0.05 mA
